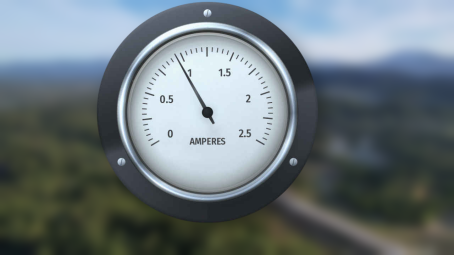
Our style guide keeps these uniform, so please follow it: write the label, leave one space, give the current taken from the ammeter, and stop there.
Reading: 0.95 A
